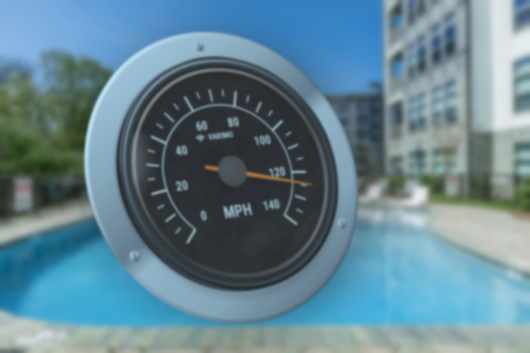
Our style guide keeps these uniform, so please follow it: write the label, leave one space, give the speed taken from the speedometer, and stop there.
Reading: 125 mph
